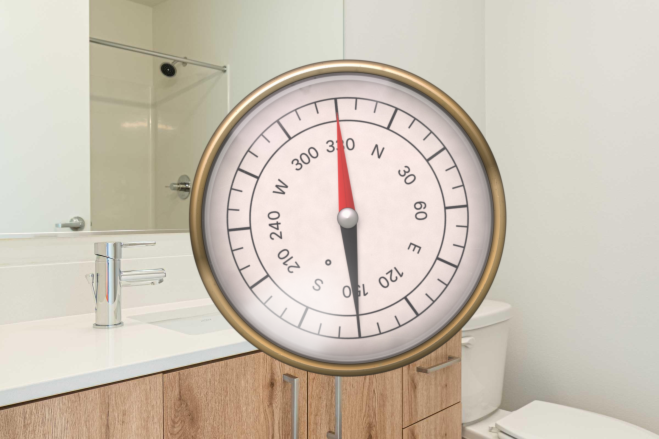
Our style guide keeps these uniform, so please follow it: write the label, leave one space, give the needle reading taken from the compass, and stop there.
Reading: 330 °
